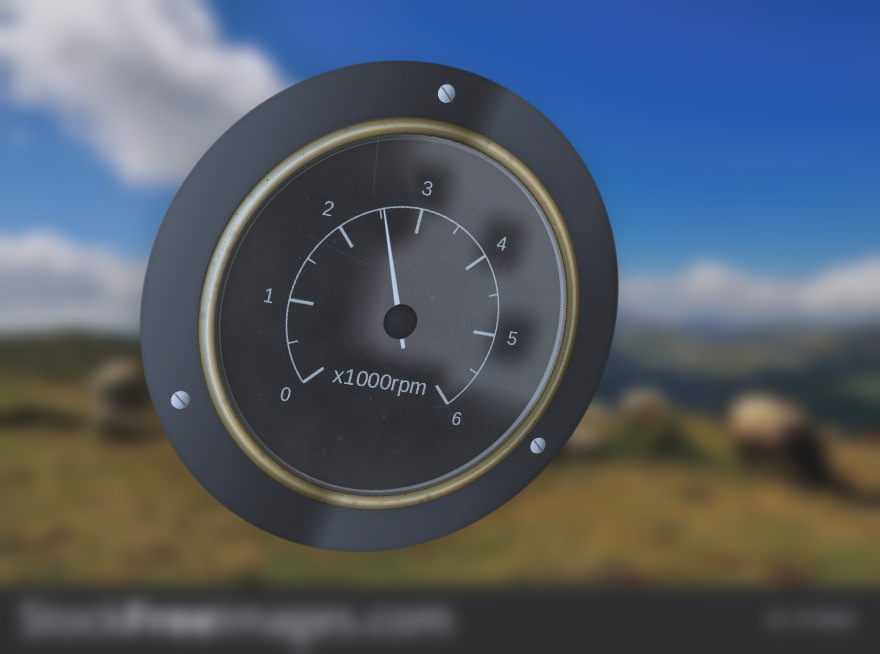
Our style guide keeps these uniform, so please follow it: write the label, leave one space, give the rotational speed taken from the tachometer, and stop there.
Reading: 2500 rpm
